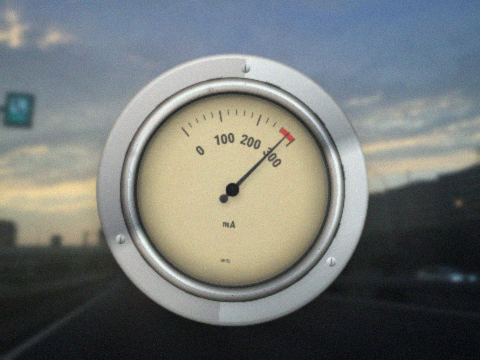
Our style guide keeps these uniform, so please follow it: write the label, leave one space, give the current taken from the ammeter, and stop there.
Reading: 280 mA
